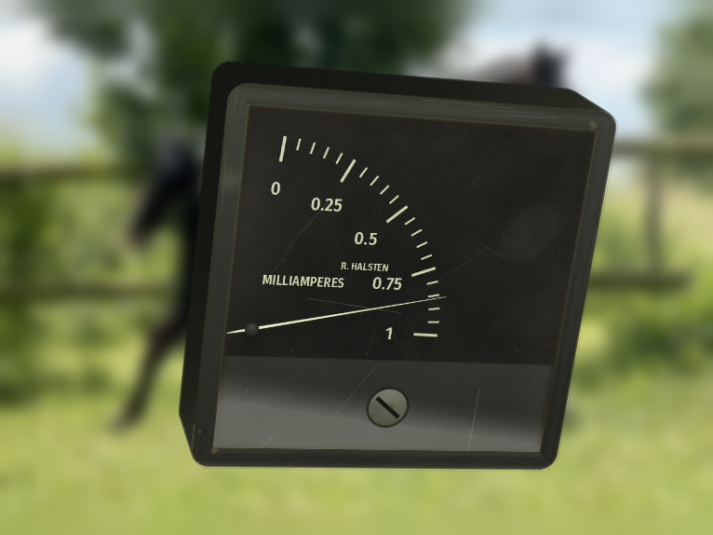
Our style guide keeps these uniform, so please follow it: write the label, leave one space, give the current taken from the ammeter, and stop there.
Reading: 0.85 mA
